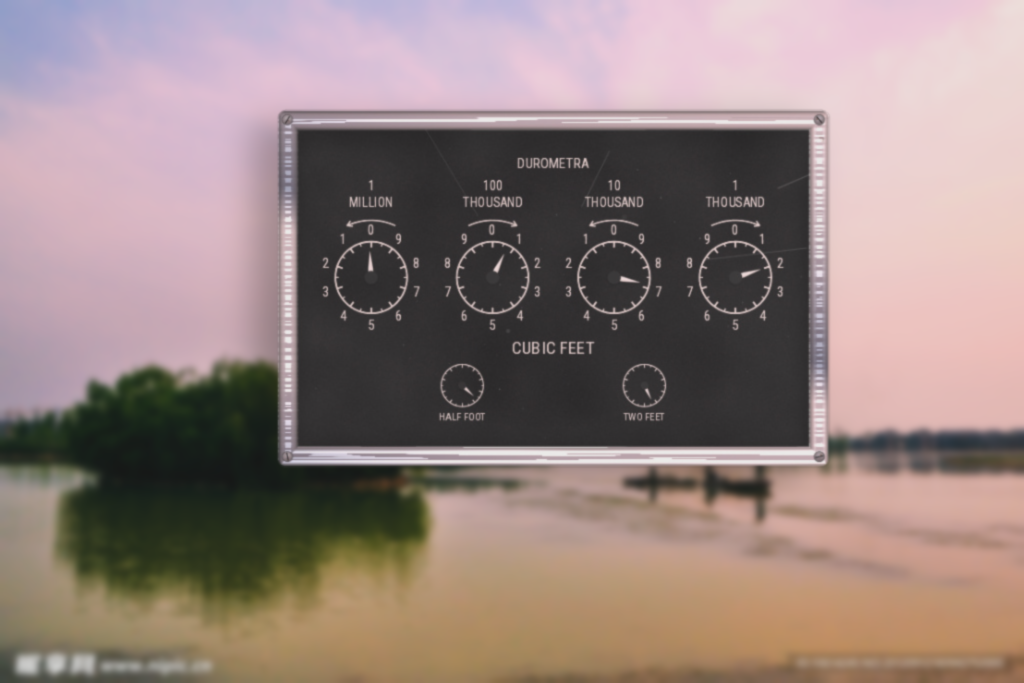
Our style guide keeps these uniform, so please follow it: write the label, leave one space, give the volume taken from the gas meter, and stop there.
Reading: 7200 ft³
